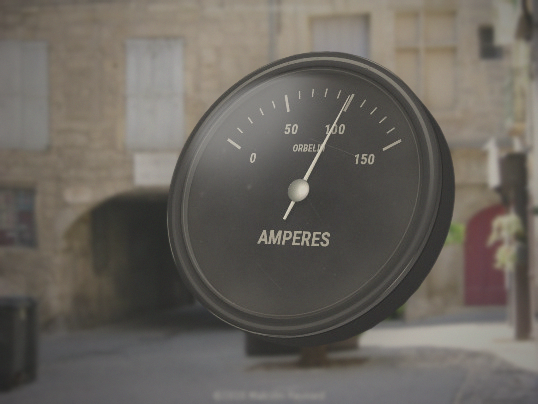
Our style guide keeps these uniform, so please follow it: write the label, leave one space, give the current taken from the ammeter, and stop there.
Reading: 100 A
